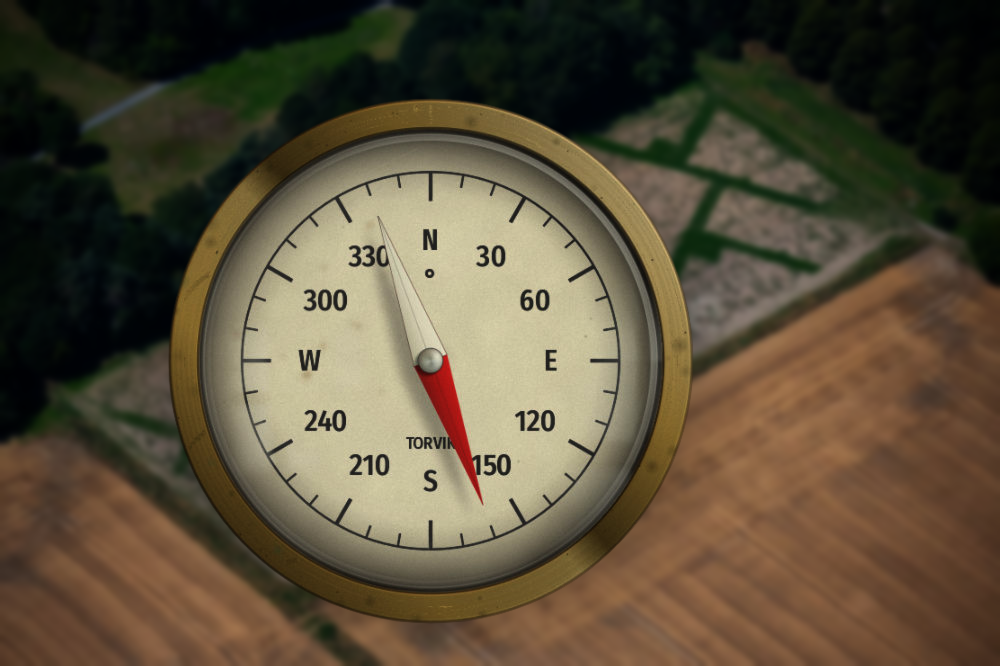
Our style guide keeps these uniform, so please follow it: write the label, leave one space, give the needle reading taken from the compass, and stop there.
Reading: 160 °
